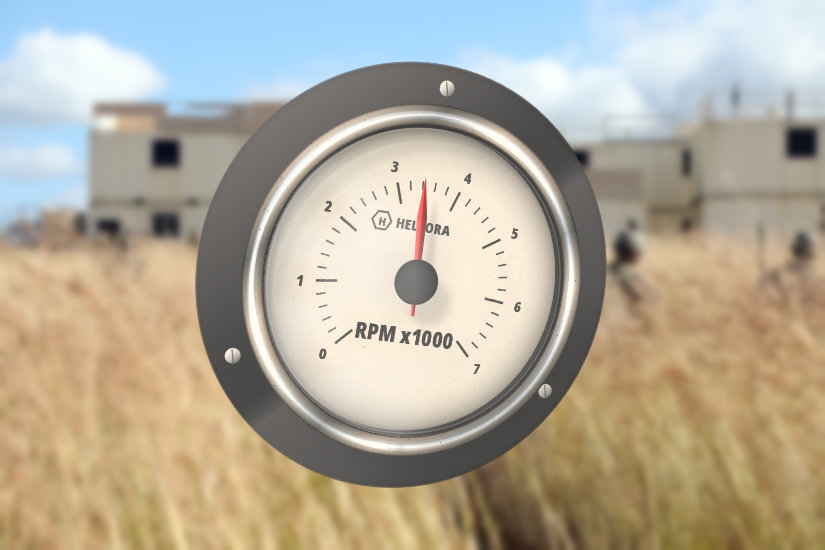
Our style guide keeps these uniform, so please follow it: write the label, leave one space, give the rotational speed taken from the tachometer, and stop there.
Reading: 3400 rpm
